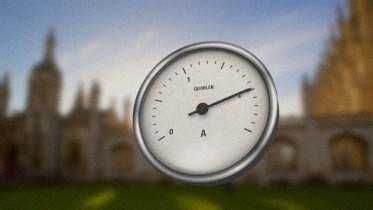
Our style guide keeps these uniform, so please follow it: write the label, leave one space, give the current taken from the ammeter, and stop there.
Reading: 2 A
